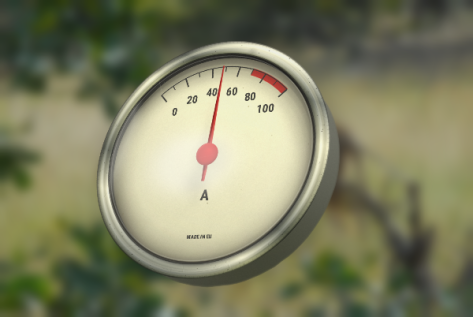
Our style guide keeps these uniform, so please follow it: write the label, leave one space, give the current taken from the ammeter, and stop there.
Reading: 50 A
